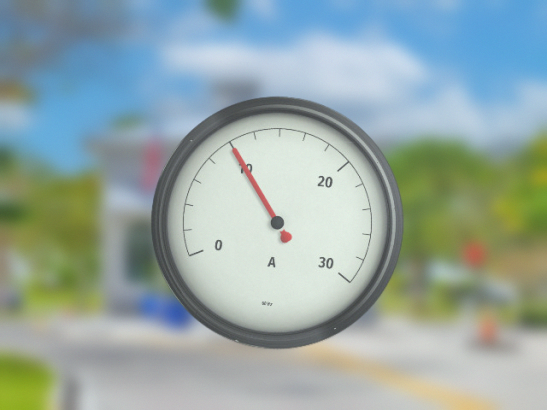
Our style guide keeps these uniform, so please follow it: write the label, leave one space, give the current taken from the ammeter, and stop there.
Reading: 10 A
